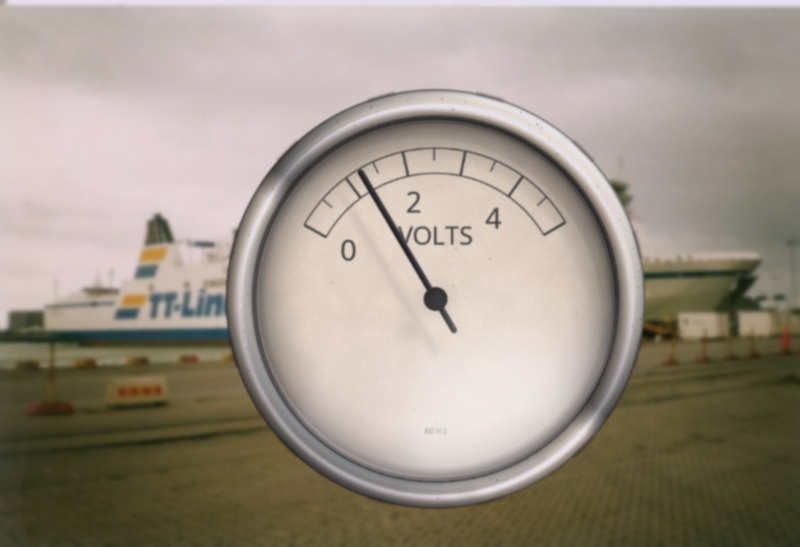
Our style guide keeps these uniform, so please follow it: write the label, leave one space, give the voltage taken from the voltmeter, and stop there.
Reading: 1.25 V
